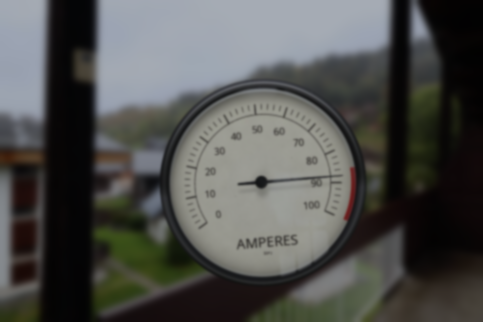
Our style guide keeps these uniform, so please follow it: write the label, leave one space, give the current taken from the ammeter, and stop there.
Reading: 88 A
